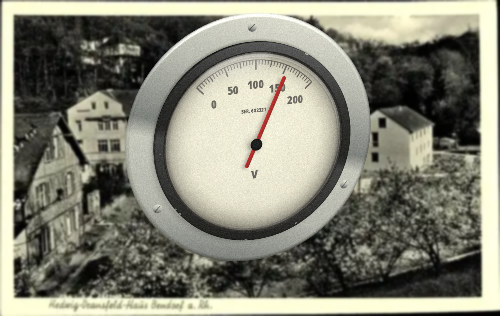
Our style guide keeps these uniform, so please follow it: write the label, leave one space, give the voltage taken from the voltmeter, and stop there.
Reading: 150 V
